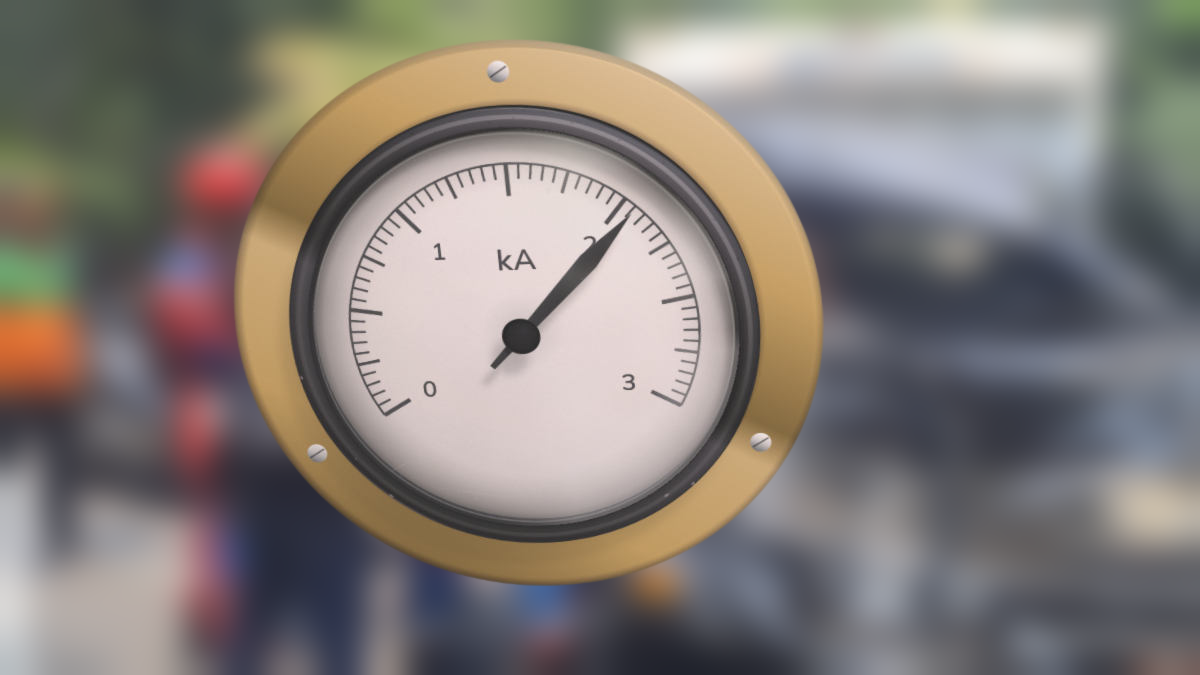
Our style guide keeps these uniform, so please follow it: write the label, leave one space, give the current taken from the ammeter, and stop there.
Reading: 2.05 kA
